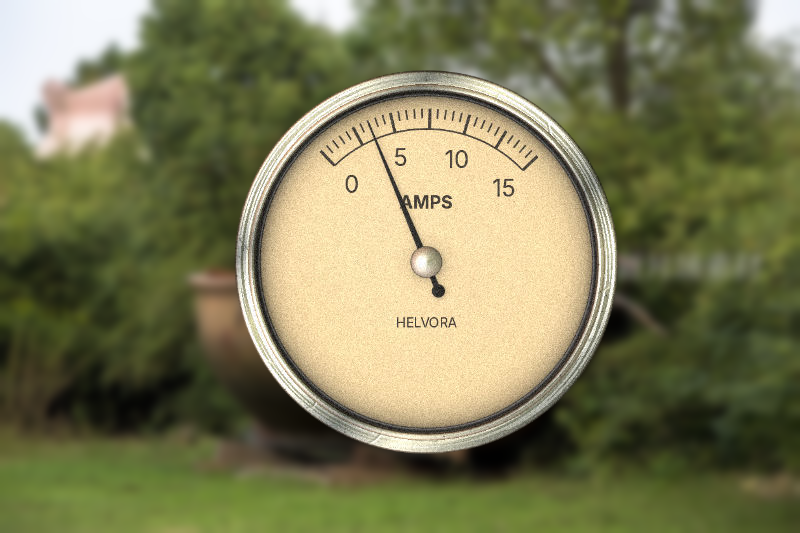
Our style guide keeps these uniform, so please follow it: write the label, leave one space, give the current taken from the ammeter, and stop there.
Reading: 3.5 A
